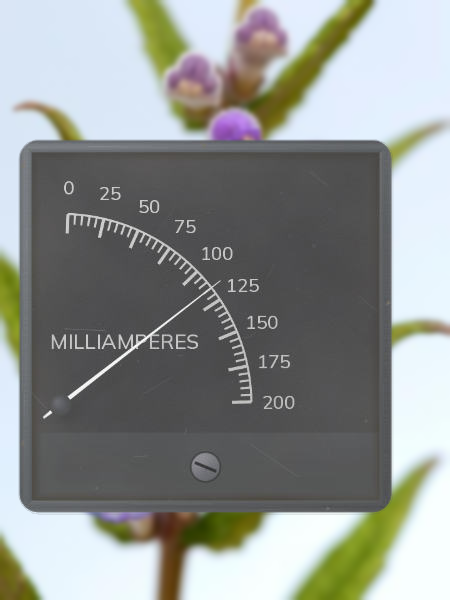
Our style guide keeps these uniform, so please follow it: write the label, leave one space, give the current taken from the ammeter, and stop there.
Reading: 115 mA
